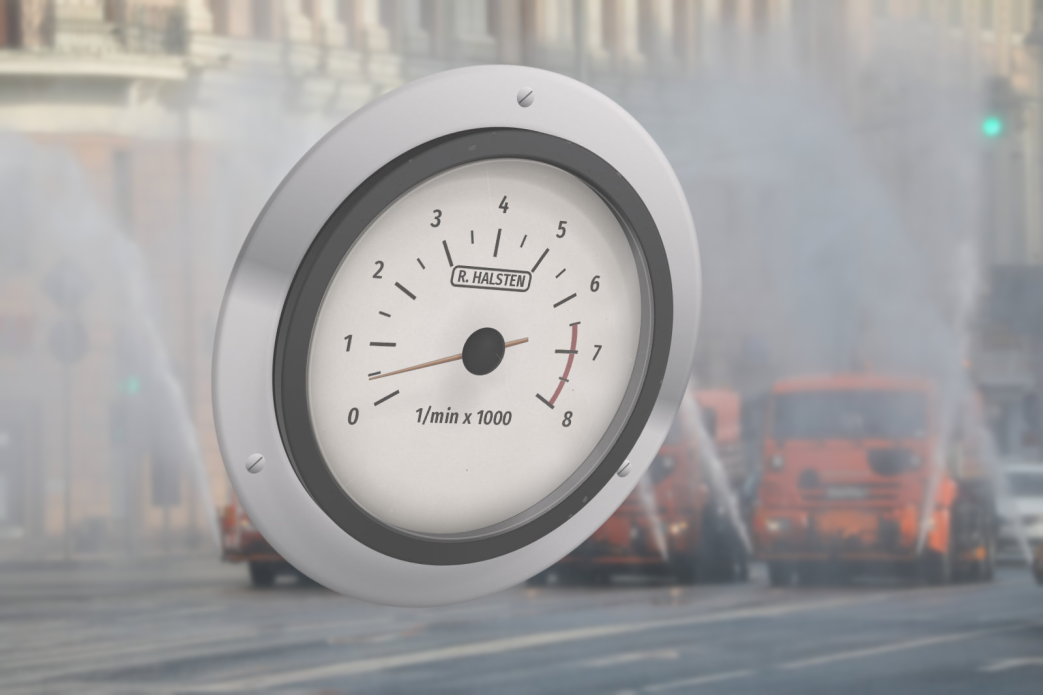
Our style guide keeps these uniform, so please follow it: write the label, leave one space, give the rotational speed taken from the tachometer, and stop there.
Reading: 500 rpm
